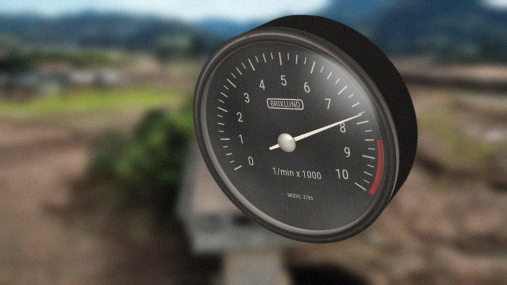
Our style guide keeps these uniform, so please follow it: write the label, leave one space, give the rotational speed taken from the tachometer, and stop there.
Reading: 7750 rpm
